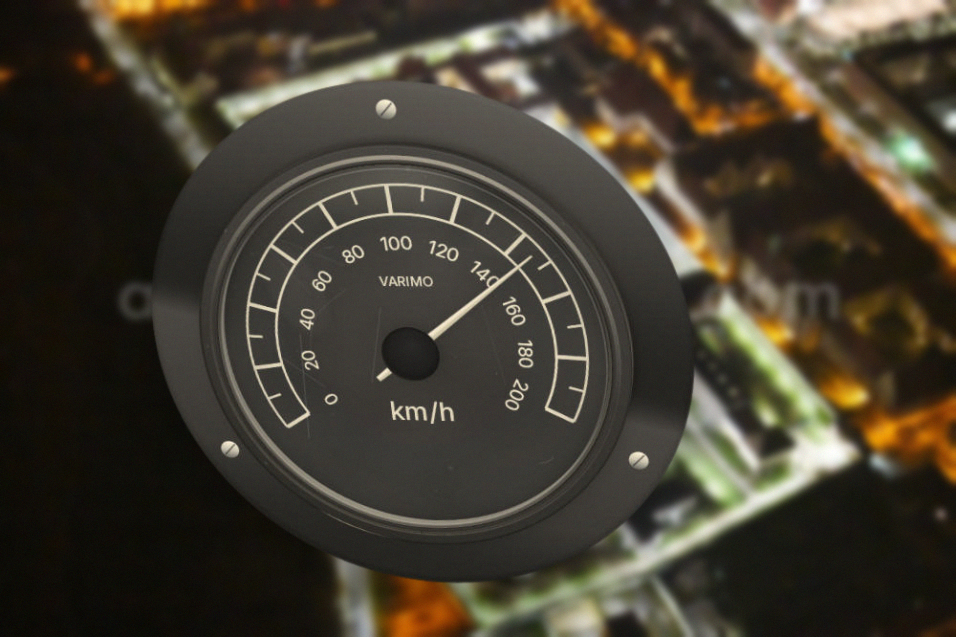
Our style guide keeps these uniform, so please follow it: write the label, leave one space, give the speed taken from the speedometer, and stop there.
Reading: 145 km/h
